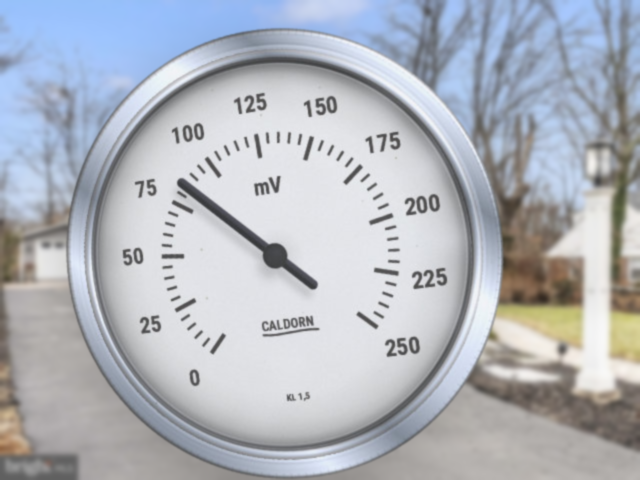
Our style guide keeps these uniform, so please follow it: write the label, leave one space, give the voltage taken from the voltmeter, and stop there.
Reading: 85 mV
